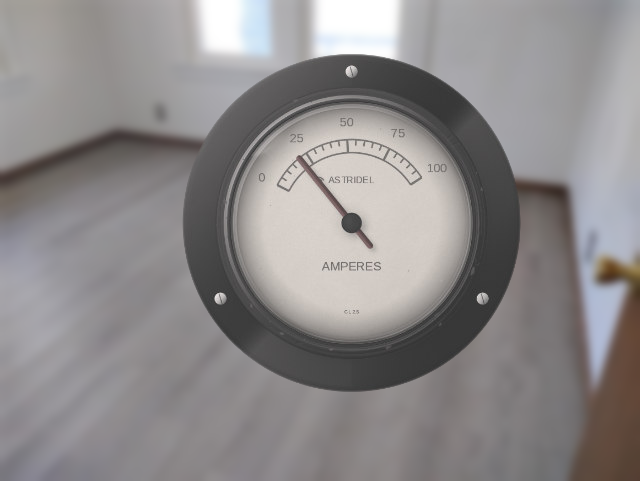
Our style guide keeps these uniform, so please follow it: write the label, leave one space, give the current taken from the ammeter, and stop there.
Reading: 20 A
